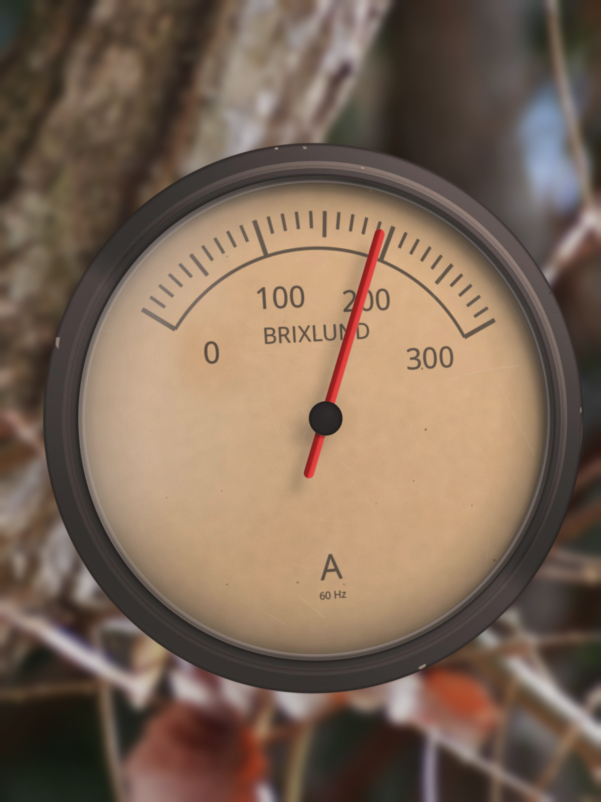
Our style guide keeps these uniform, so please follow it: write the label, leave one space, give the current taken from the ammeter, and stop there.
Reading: 190 A
